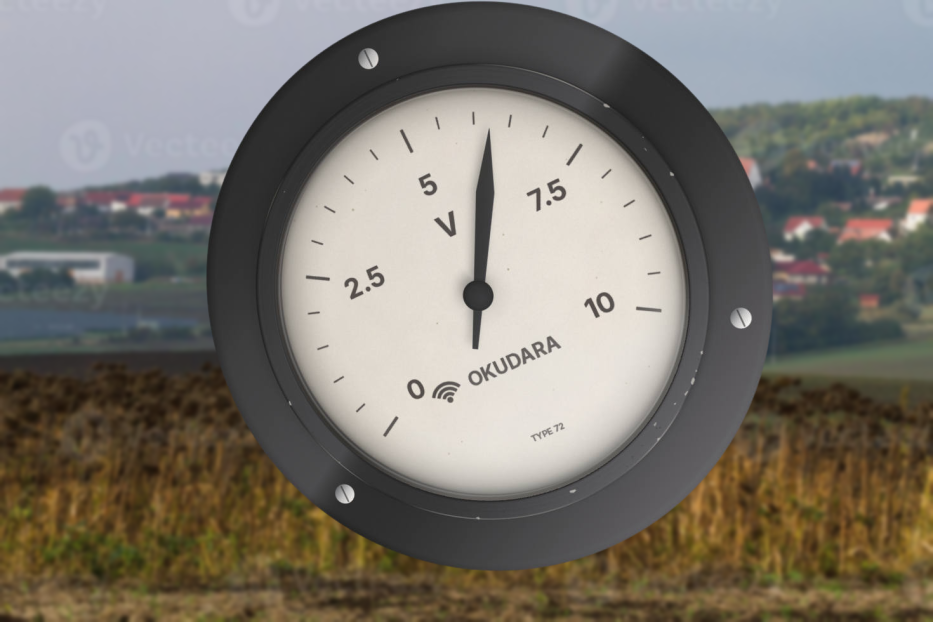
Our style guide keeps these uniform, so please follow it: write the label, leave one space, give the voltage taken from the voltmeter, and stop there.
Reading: 6.25 V
